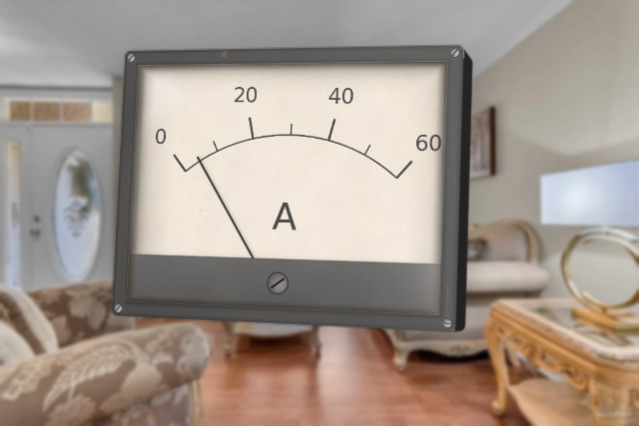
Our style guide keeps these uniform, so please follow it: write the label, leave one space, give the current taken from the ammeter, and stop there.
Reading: 5 A
